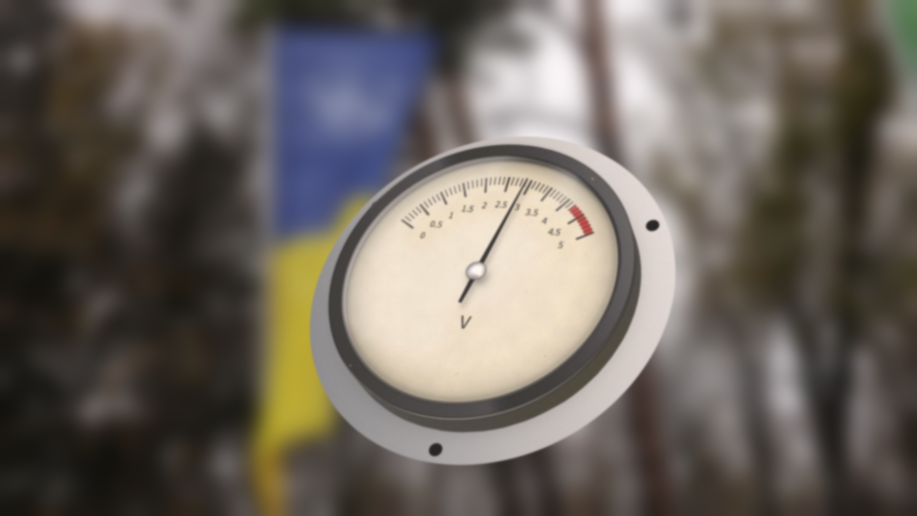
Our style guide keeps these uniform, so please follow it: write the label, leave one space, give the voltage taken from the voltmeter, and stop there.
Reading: 3 V
